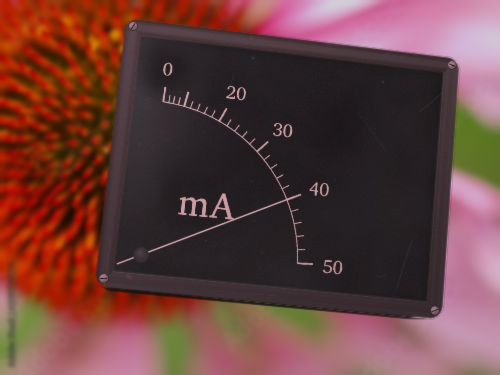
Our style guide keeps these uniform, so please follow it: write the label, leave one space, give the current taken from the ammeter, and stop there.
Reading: 40 mA
